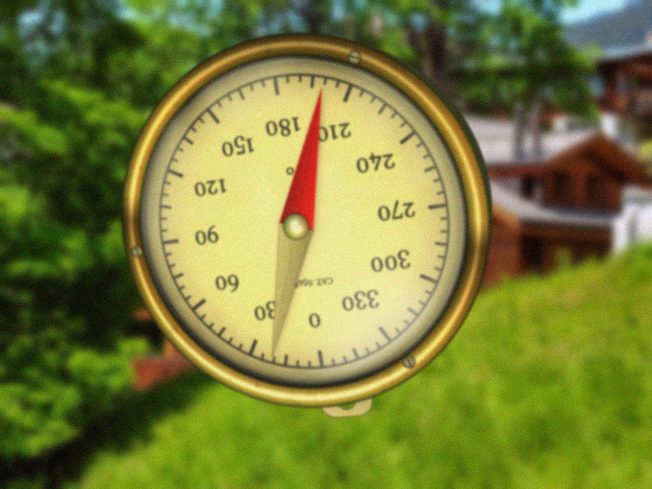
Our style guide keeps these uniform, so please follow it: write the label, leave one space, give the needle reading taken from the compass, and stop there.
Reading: 200 °
